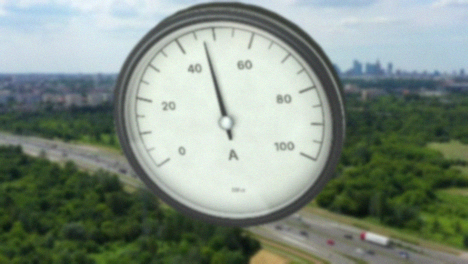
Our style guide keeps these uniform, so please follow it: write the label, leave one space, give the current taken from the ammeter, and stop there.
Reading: 47.5 A
